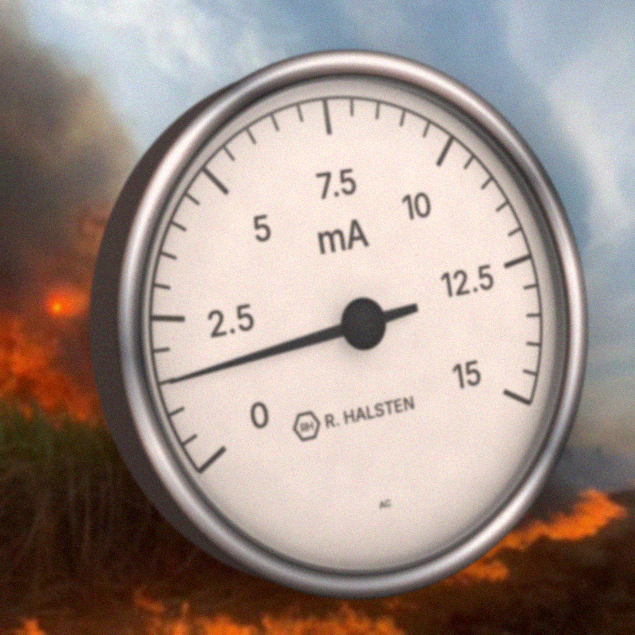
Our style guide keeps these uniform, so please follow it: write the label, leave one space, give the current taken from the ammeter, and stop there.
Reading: 1.5 mA
